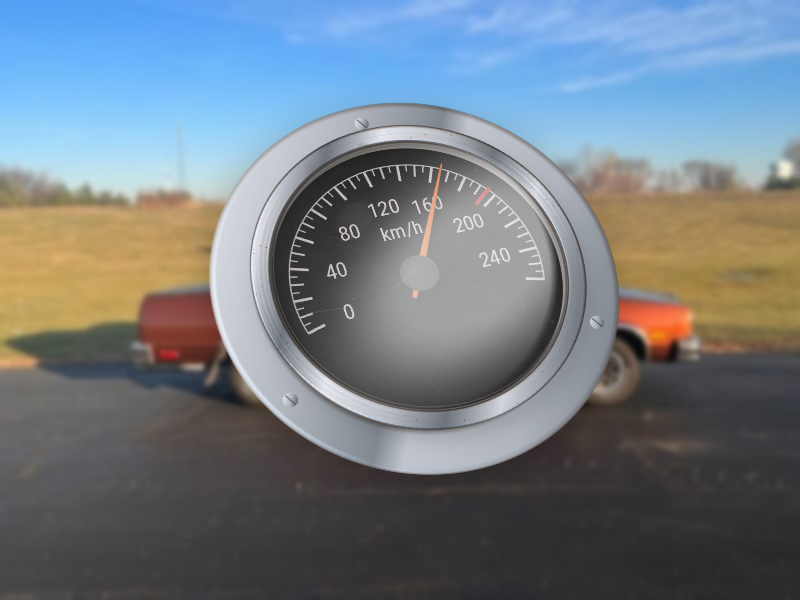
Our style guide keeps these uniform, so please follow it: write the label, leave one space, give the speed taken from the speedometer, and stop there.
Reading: 165 km/h
